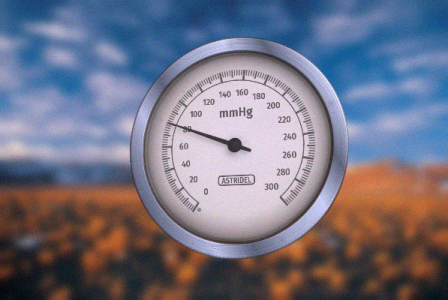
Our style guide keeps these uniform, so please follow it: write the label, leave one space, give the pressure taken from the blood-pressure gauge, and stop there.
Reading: 80 mmHg
